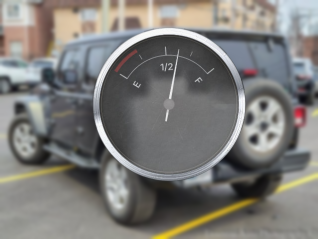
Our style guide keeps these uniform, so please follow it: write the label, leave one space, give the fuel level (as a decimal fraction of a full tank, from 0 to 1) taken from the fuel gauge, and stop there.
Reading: 0.625
